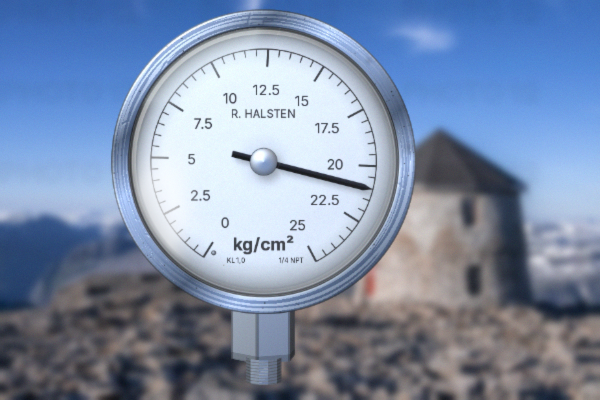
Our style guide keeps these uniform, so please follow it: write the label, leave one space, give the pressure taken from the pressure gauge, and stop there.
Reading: 21 kg/cm²
